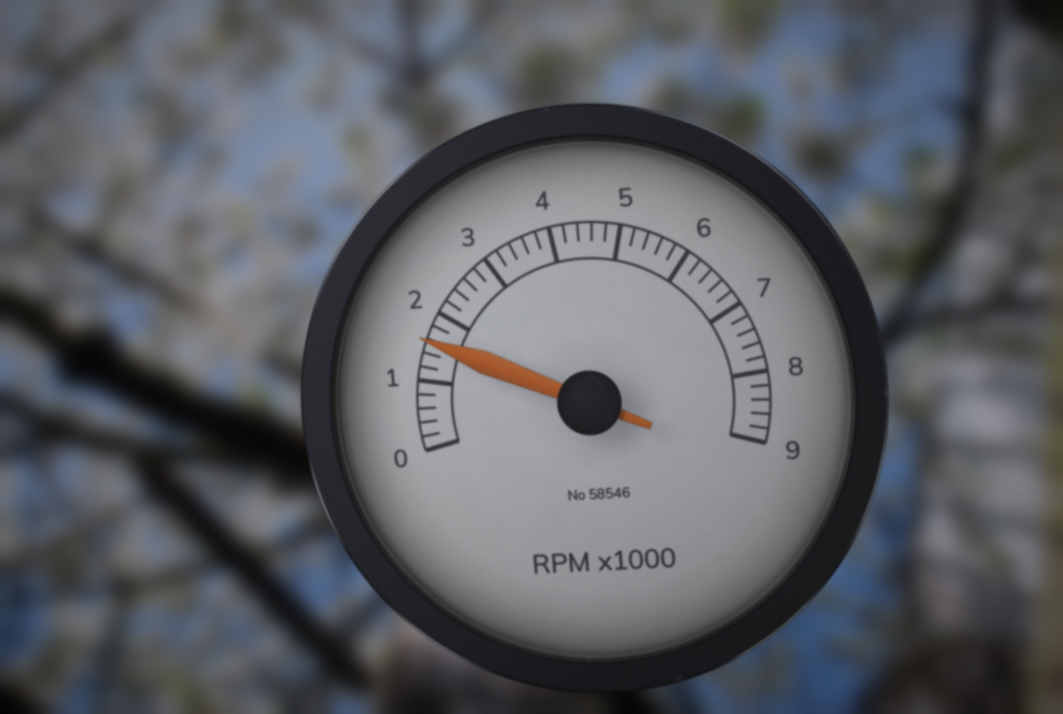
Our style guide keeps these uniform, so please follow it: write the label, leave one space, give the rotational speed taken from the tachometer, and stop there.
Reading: 1600 rpm
